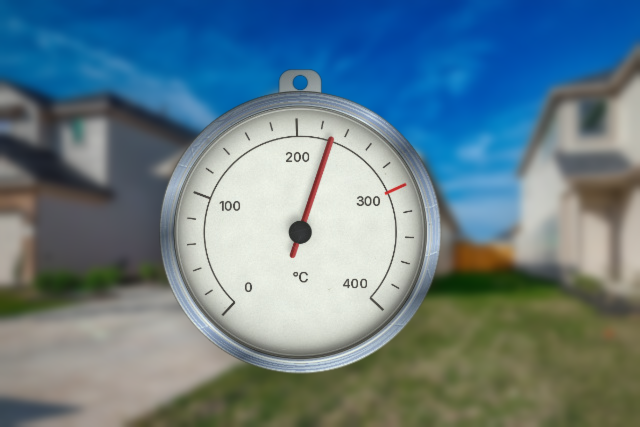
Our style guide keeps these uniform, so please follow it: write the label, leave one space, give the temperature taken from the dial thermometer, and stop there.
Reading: 230 °C
